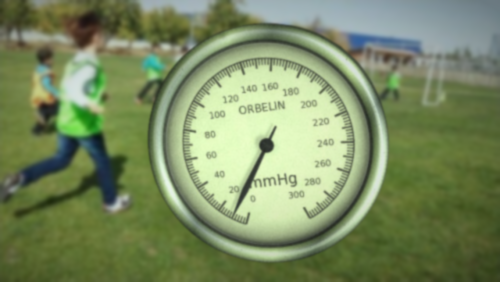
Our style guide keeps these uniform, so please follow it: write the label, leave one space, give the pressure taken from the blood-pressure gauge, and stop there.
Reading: 10 mmHg
